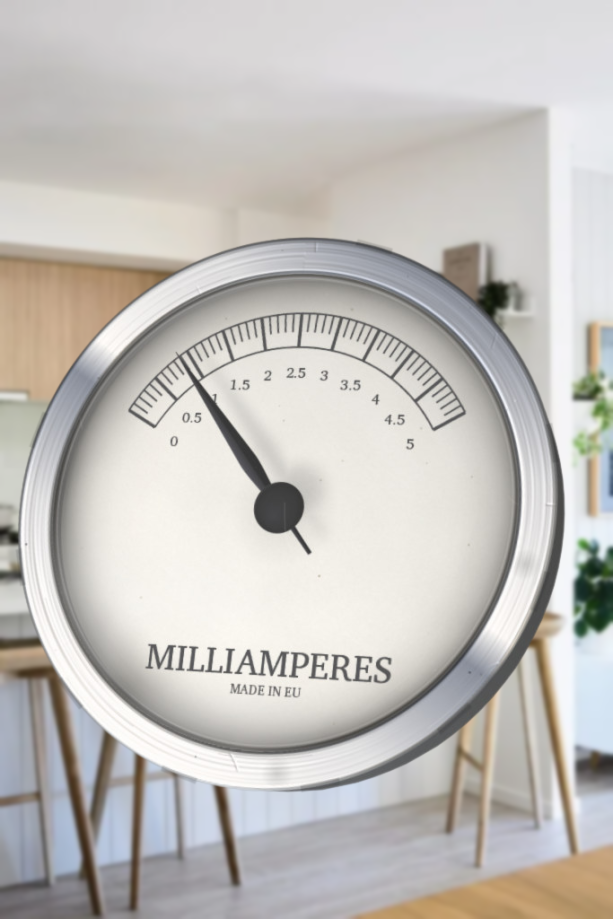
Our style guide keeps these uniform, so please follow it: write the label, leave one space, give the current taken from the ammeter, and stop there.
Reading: 0.9 mA
